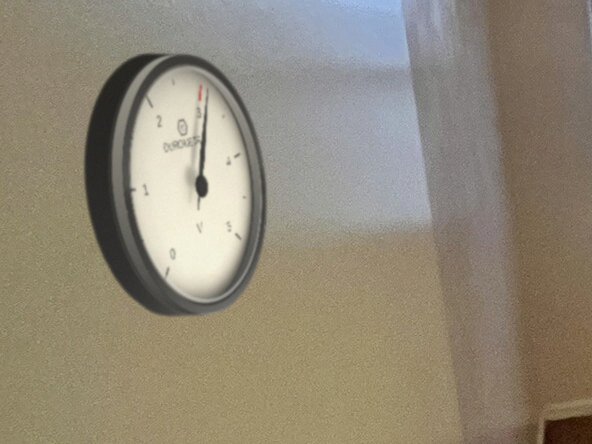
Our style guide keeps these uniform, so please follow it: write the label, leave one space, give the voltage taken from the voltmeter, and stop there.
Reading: 3 V
